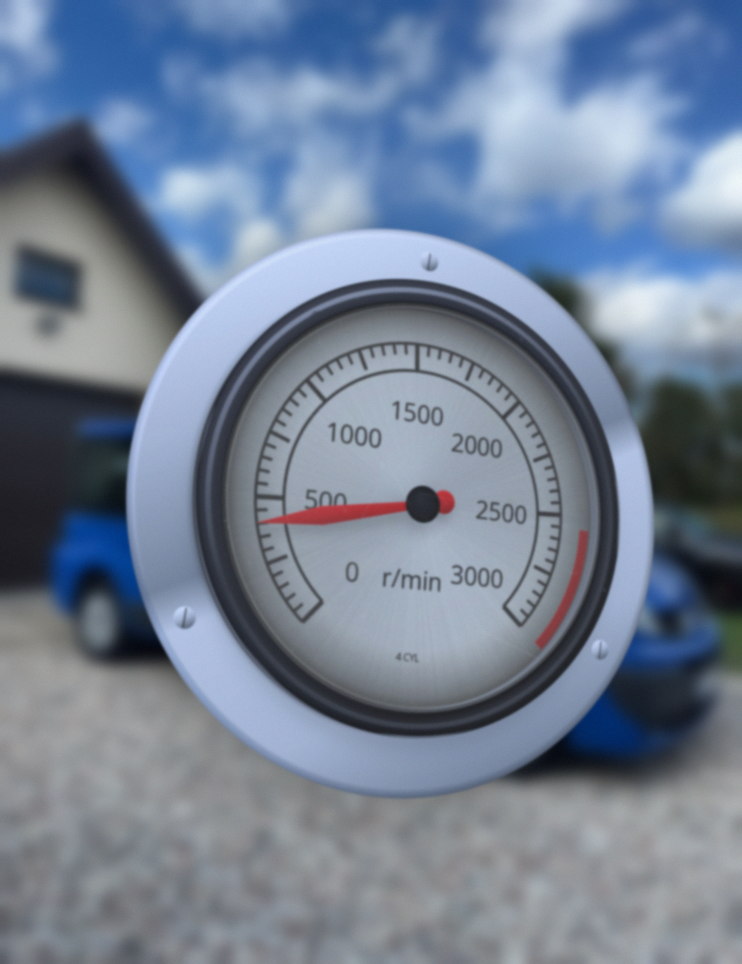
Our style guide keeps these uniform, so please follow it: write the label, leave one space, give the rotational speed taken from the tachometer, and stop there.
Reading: 400 rpm
